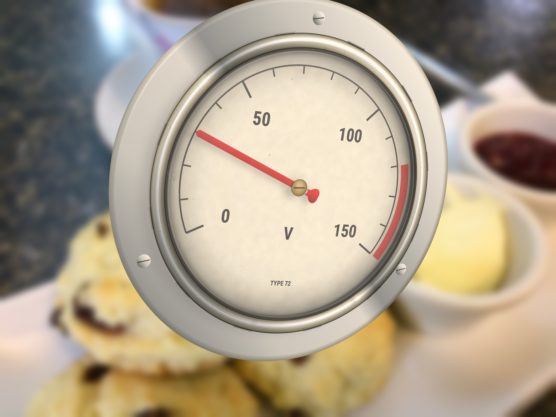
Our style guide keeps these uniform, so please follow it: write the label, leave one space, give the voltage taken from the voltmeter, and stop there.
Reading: 30 V
